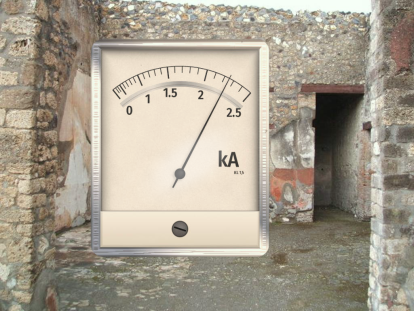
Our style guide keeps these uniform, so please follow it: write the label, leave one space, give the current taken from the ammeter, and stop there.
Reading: 2.25 kA
